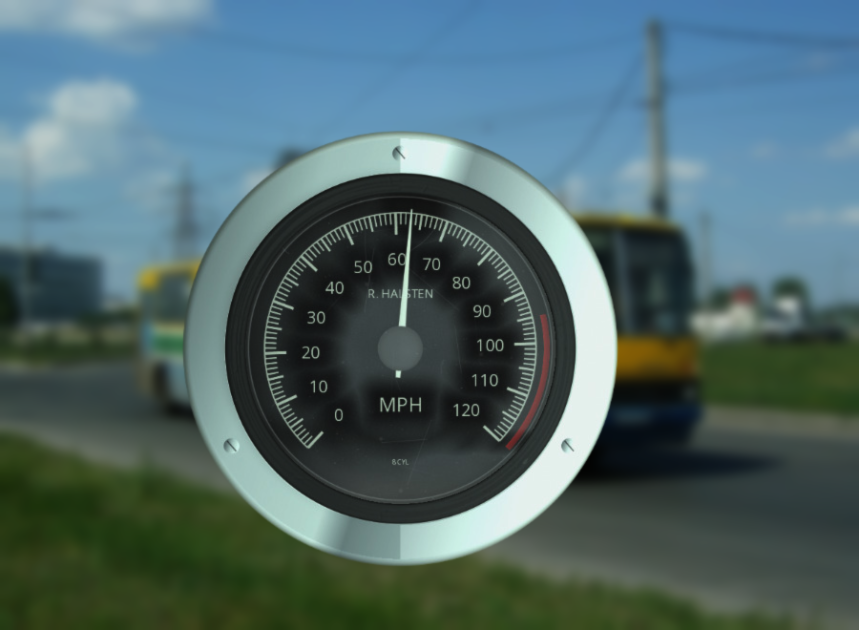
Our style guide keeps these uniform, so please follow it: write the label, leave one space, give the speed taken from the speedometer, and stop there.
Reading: 63 mph
